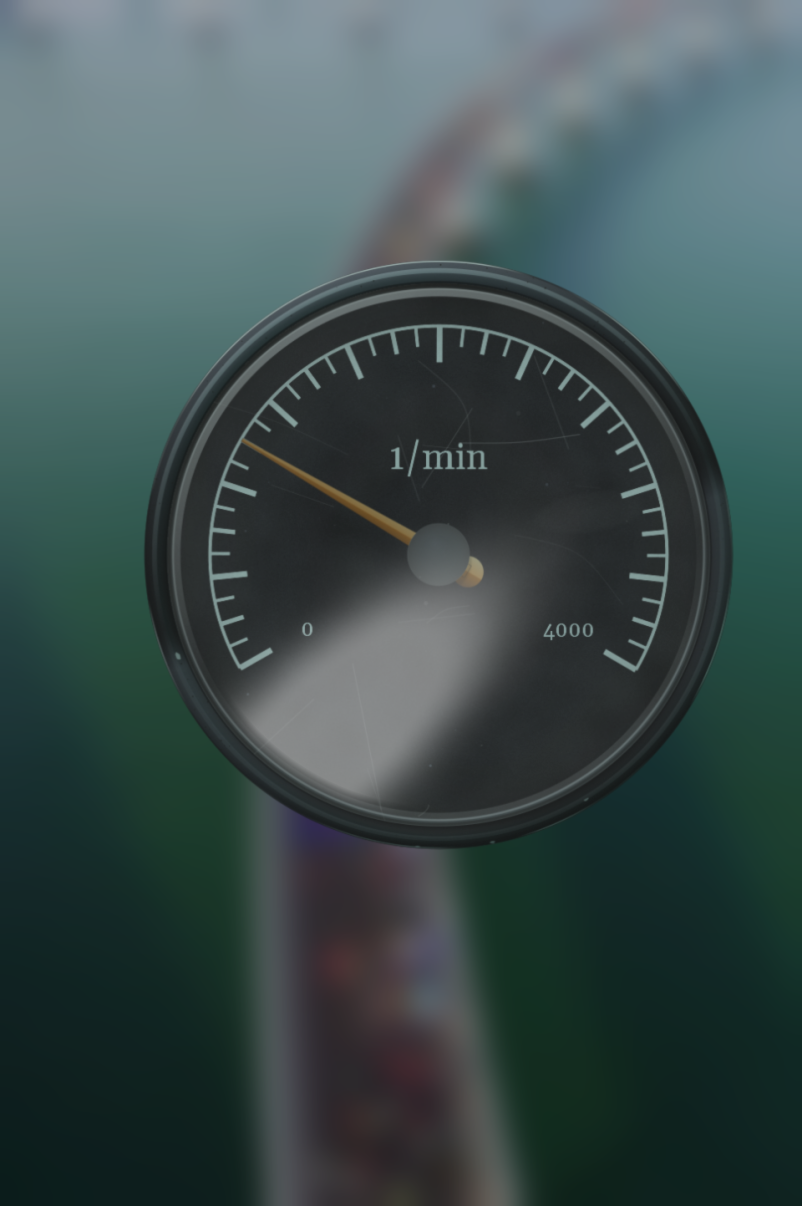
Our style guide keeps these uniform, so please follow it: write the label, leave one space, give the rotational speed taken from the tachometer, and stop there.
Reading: 1000 rpm
